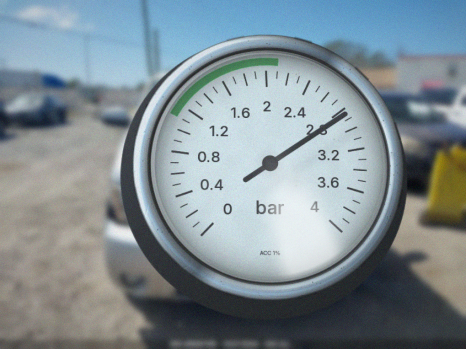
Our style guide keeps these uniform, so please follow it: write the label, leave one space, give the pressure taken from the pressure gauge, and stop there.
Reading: 2.85 bar
